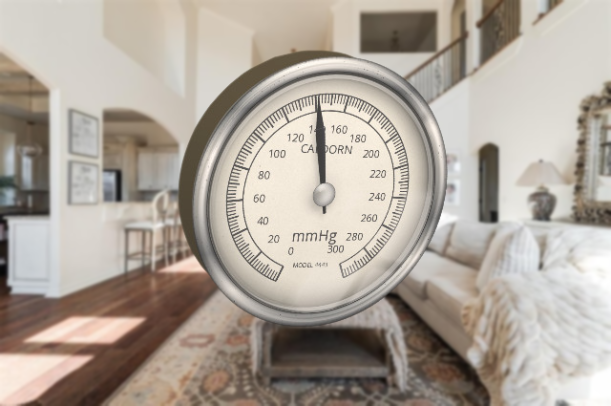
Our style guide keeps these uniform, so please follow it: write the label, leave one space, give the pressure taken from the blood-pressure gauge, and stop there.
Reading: 140 mmHg
